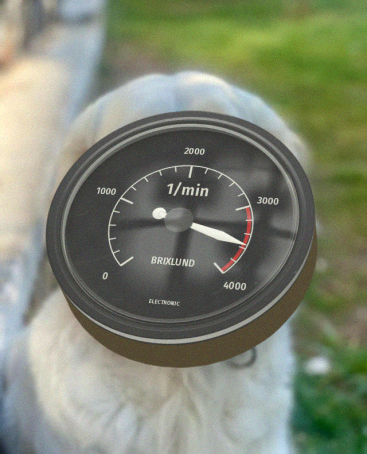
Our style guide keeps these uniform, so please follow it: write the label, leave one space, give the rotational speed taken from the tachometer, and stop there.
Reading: 3600 rpm
